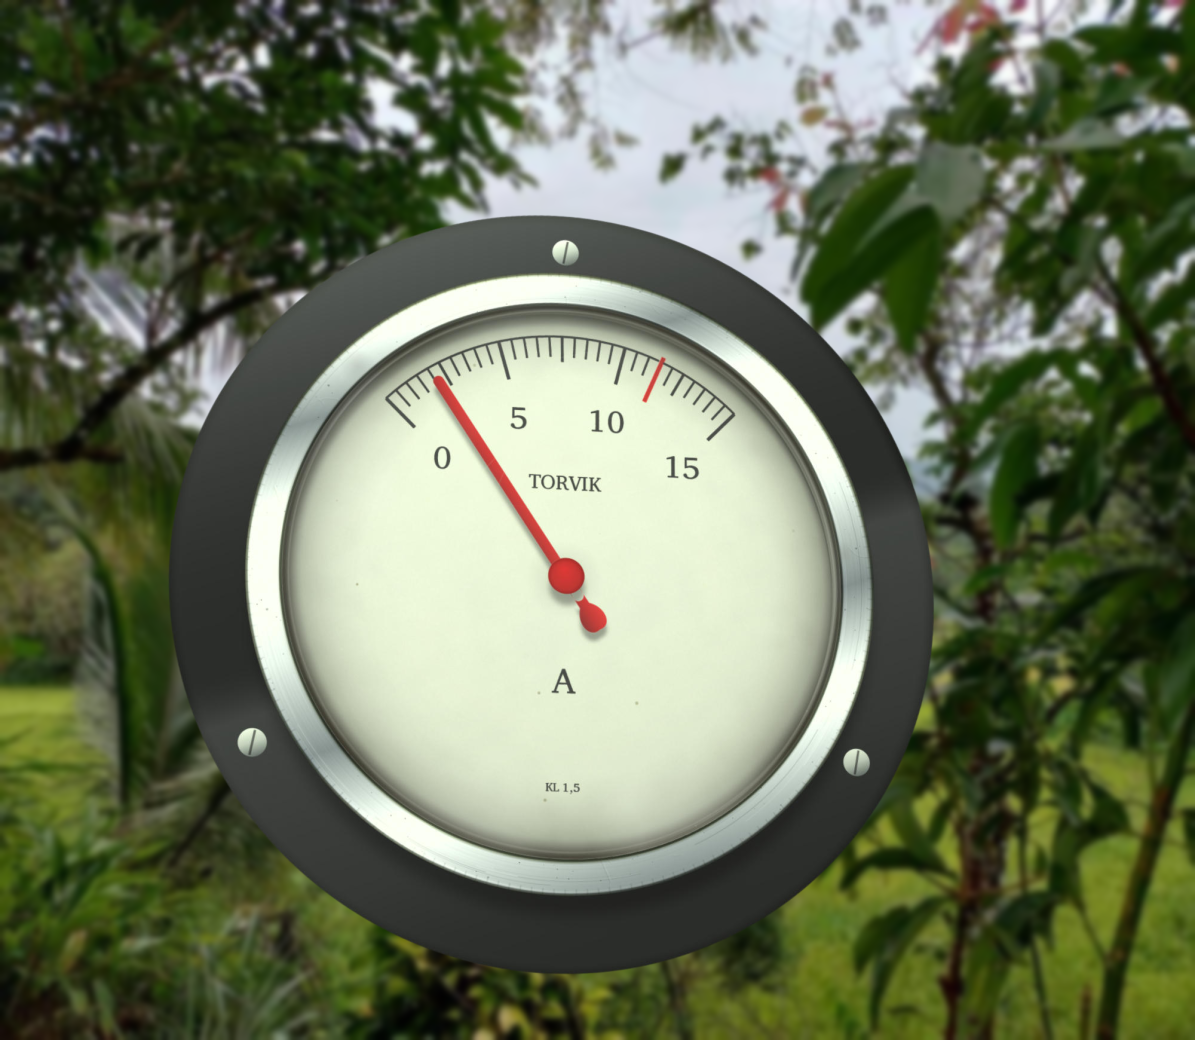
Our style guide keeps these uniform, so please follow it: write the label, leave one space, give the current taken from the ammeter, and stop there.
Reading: 2 A
